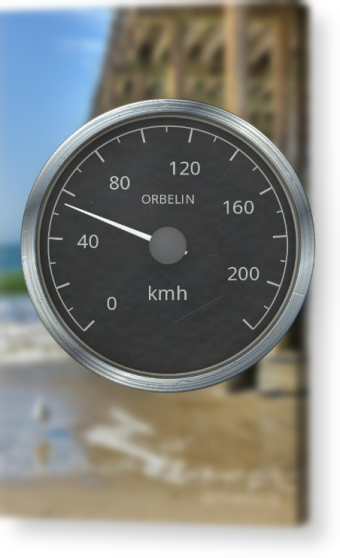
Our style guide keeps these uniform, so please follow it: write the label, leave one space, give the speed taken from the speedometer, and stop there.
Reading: 55 km/h
